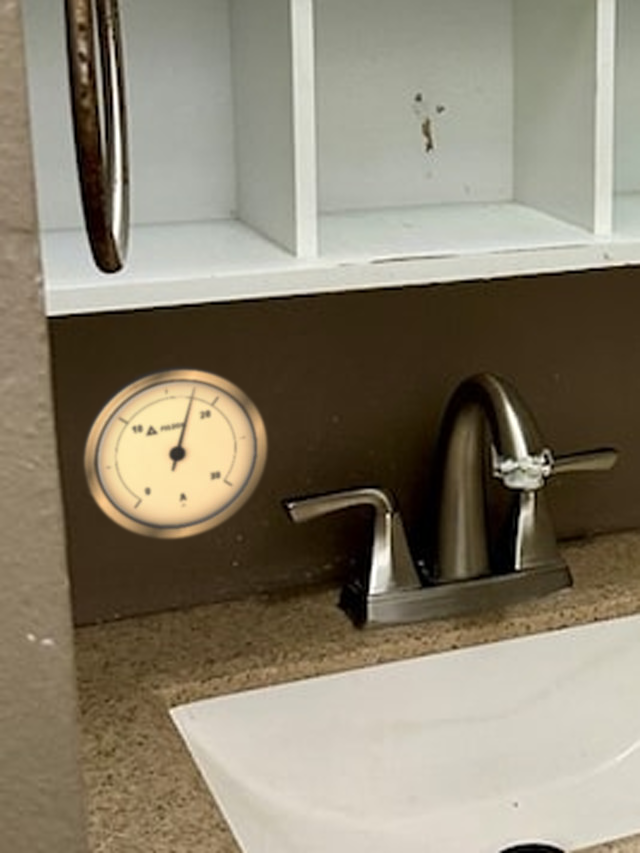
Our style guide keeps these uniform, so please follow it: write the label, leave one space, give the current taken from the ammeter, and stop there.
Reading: 17.5 A
